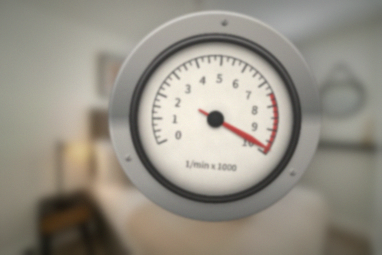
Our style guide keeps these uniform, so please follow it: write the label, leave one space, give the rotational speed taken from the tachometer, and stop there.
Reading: 9750 rpm
